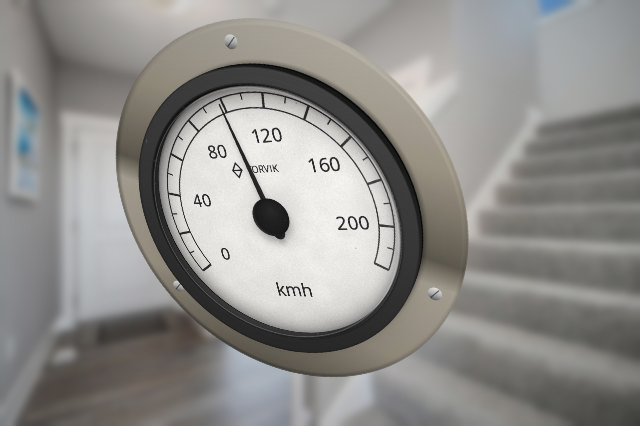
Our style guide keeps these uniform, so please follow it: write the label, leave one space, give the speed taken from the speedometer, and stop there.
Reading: 100 km/h
